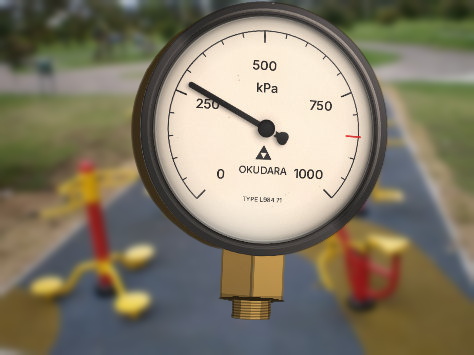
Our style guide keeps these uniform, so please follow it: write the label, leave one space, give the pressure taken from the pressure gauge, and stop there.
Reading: 275 kPa
